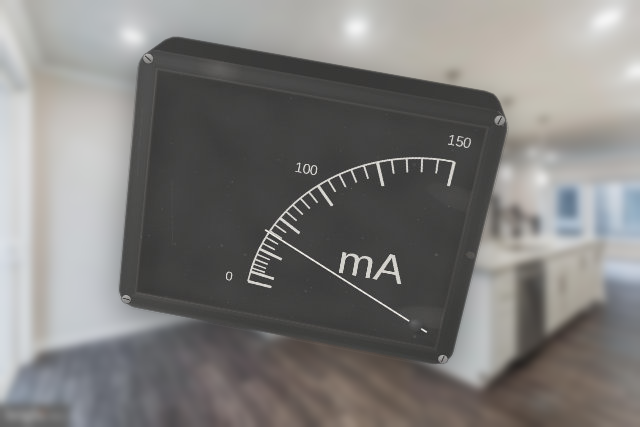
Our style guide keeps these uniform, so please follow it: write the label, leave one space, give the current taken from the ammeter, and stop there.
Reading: 65 mA
